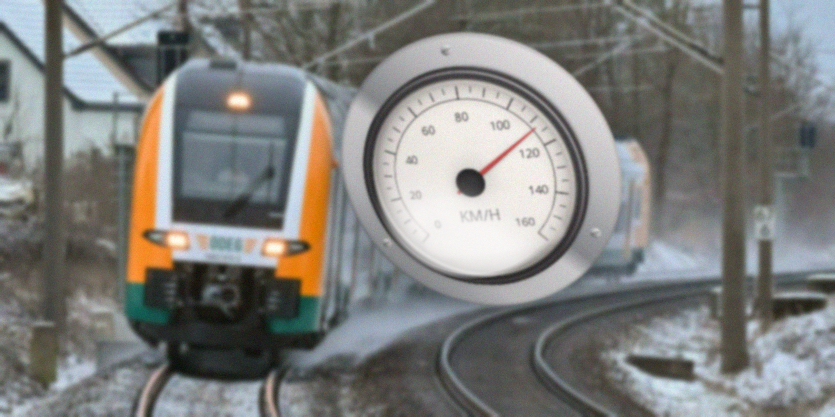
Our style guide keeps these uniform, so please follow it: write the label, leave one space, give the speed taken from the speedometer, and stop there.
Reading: 112.5 km/h
